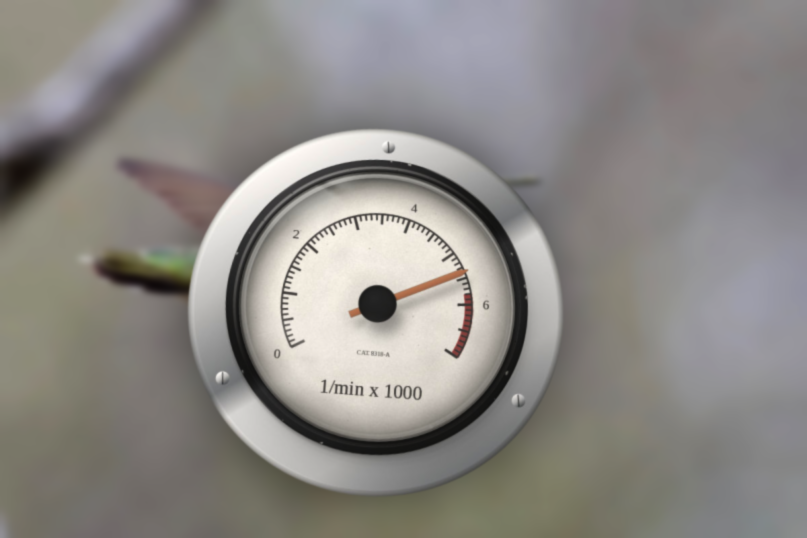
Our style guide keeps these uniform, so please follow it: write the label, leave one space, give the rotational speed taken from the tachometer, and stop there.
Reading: 5400 rpm
